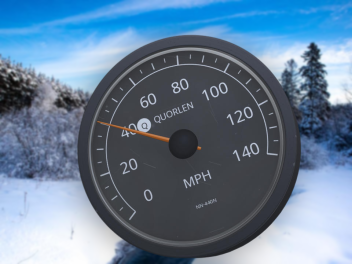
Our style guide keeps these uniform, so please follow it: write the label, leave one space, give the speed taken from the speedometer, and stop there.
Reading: 40 mph
